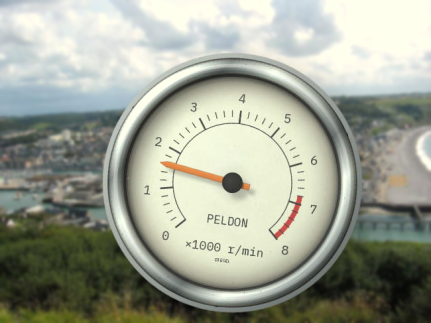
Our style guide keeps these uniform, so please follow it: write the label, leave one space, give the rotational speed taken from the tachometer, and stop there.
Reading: 1600 rpm
